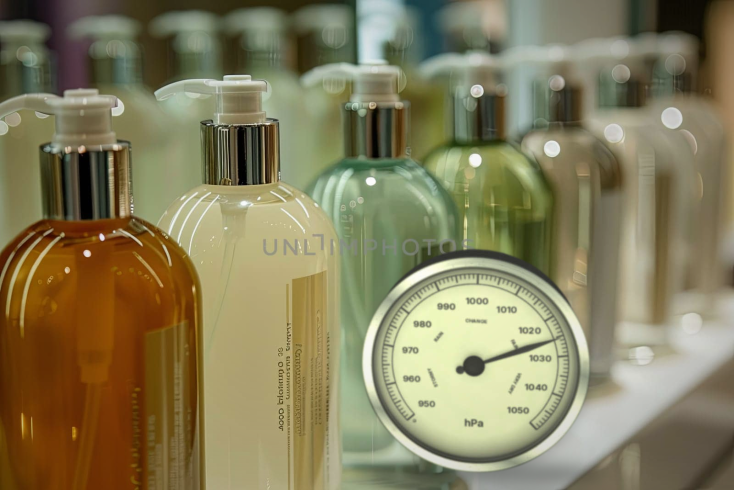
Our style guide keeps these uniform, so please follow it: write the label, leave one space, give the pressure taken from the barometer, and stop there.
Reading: 1025 hPa
